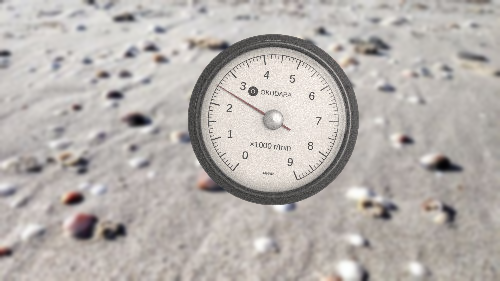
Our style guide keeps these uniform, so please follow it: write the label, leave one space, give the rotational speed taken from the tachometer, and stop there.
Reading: 2500 rpm
